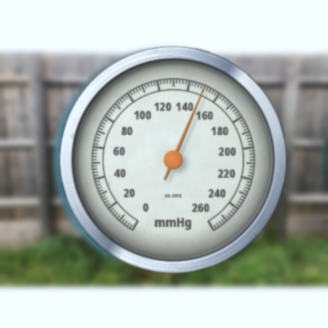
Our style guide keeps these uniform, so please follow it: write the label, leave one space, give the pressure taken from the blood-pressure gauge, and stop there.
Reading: 150 mmHg
